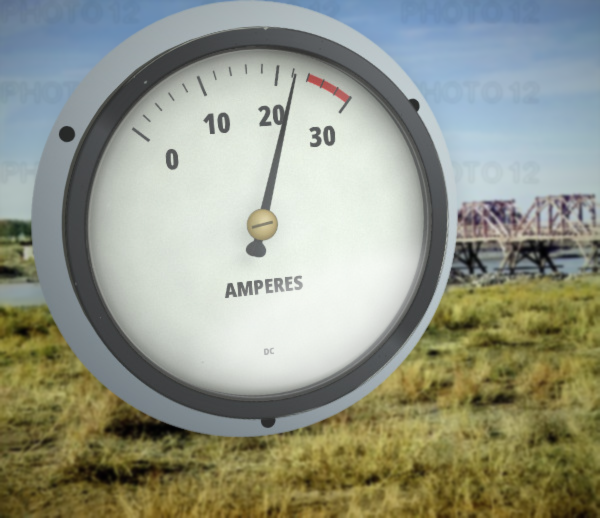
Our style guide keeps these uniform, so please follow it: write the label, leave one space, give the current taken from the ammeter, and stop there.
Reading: 22 A
